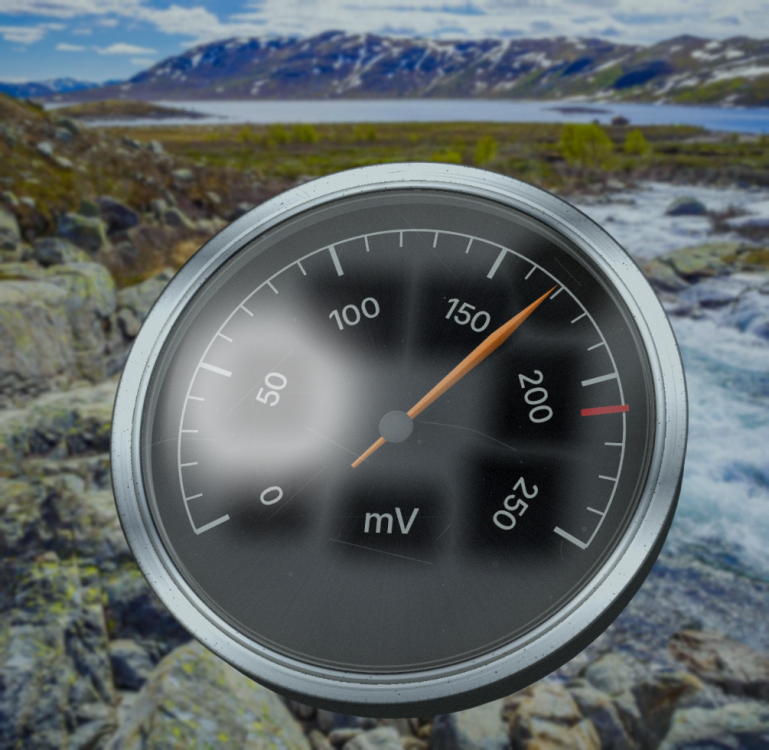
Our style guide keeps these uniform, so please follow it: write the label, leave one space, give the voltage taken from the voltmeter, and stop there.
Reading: 170 mV
